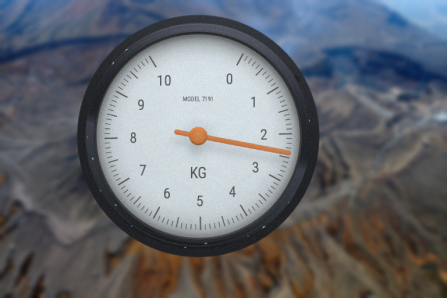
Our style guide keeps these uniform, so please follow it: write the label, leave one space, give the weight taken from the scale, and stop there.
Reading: 2.4 kg
